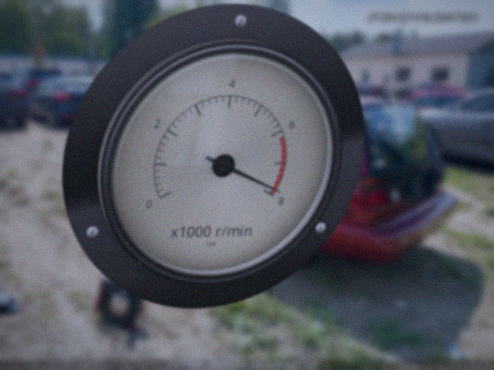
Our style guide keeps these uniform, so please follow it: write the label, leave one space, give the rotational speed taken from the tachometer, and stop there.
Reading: 7800 rpm
